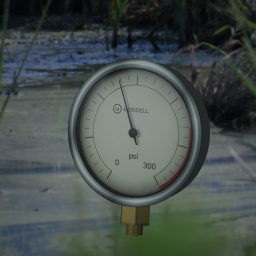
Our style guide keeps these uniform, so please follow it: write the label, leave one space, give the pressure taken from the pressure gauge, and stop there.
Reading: 130 psi
